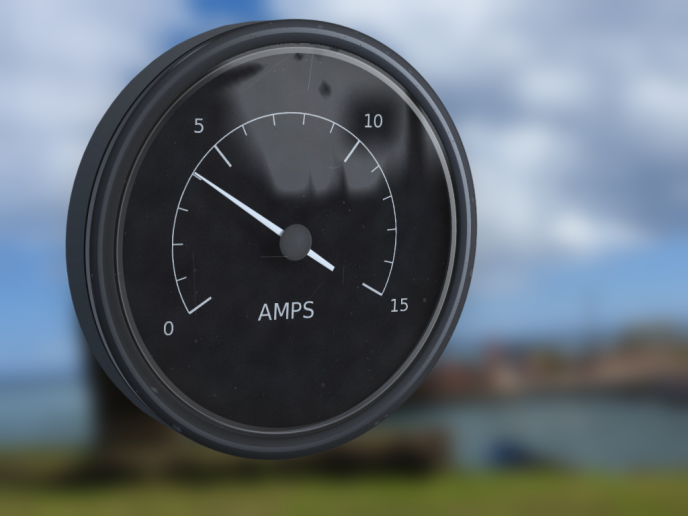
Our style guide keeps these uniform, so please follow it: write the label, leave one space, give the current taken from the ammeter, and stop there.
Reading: 4 A
